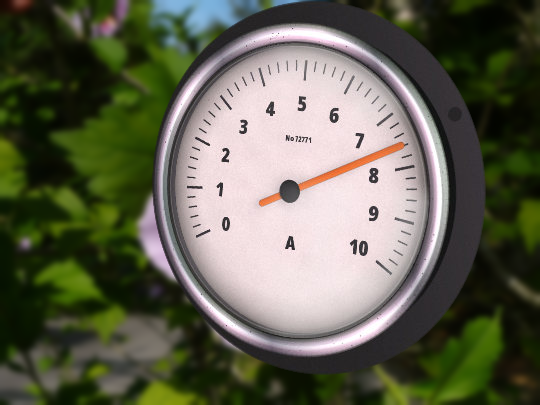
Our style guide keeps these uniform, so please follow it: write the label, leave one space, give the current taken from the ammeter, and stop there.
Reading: 7.6 A
